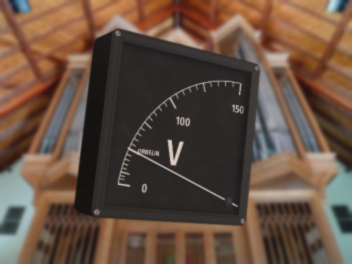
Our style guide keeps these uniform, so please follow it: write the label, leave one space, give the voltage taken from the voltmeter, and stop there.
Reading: 50 V
